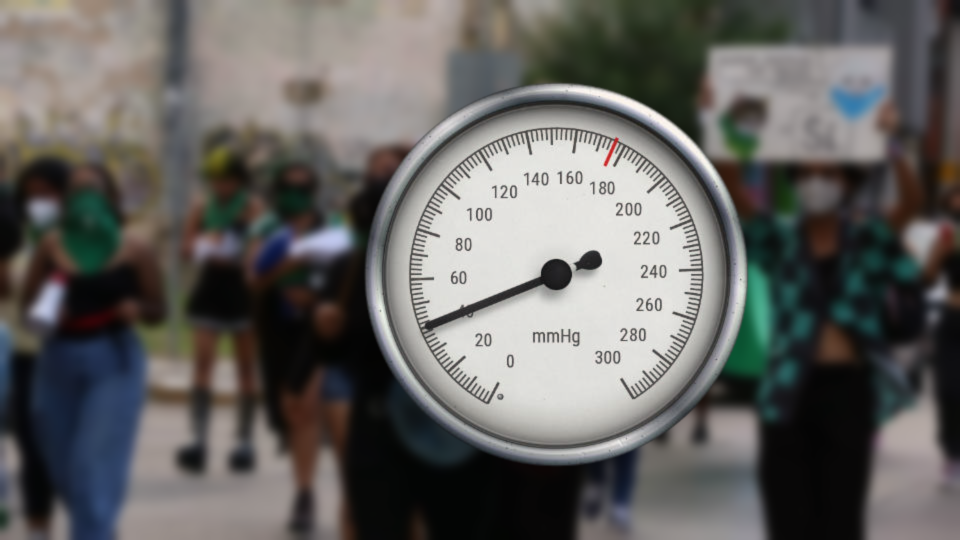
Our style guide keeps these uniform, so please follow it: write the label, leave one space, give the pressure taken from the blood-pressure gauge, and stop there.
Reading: 40 mmHg
